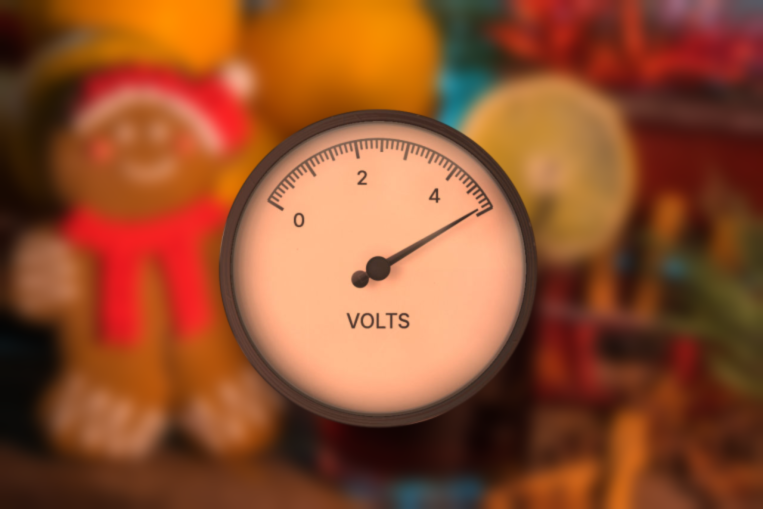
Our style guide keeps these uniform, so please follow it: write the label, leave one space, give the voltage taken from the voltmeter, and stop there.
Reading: 4.9 V
